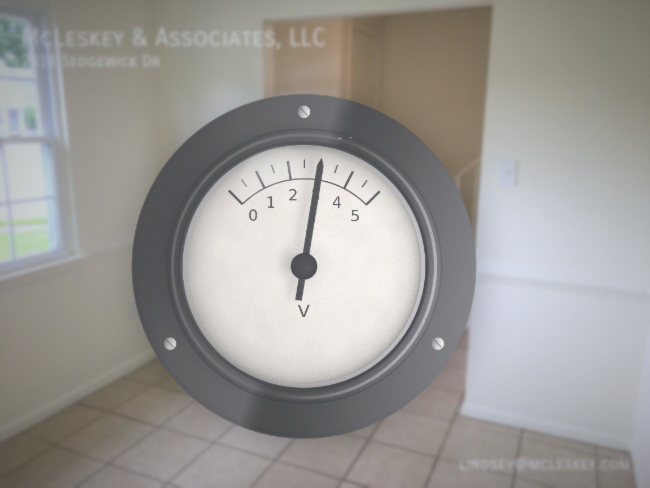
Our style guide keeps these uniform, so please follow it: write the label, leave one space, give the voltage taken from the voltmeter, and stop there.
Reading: 3 V
